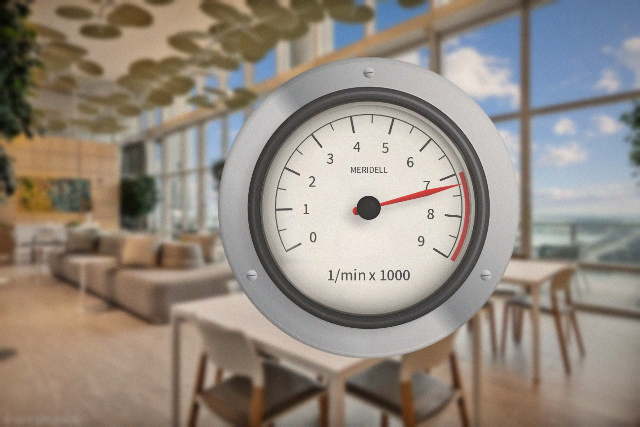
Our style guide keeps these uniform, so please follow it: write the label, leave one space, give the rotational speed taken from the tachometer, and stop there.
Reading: 7250 rpm
